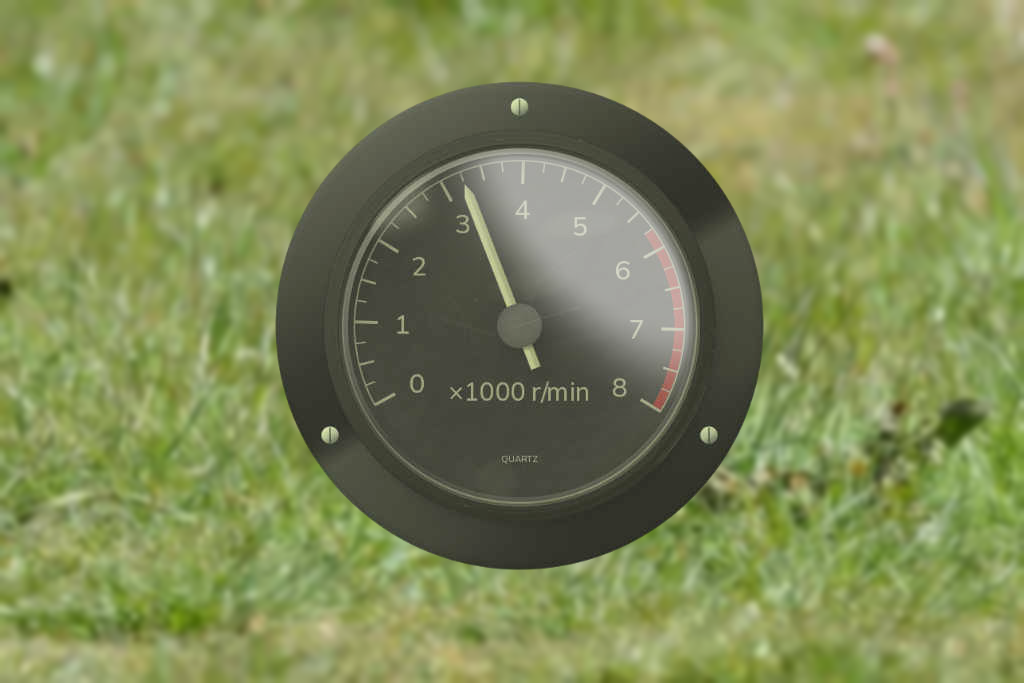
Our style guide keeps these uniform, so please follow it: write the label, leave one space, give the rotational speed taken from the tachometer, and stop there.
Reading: 3250 rpm
